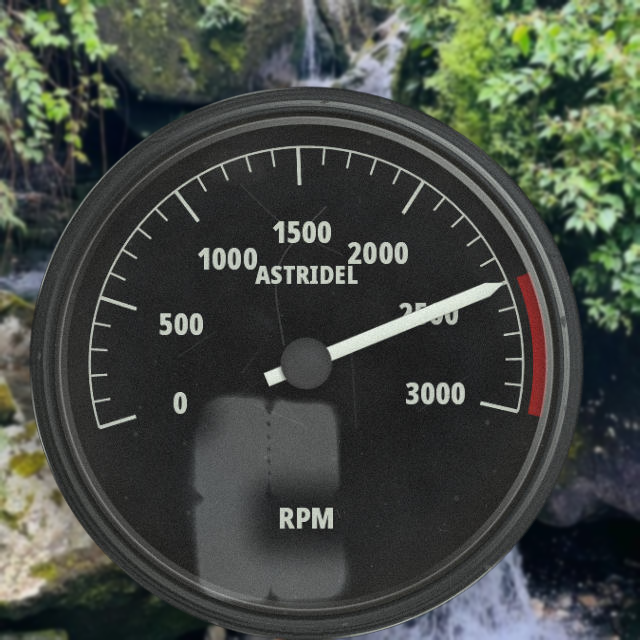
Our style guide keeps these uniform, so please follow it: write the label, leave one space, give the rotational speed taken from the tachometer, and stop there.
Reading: 2500 rpm
